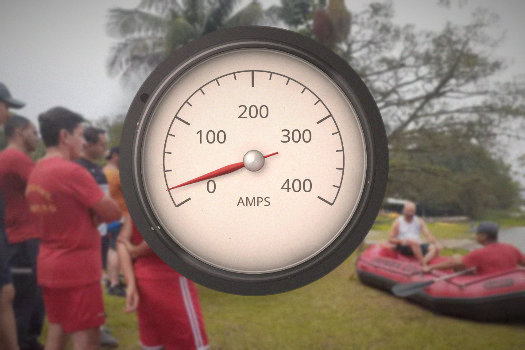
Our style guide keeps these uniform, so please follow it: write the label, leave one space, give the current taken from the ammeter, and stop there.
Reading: 20 A
